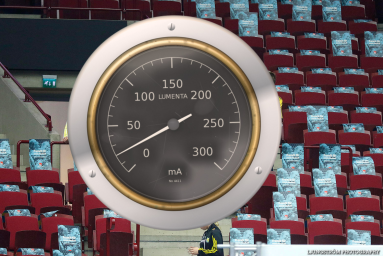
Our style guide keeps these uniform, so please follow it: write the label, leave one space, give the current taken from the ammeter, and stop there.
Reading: 20 mA
